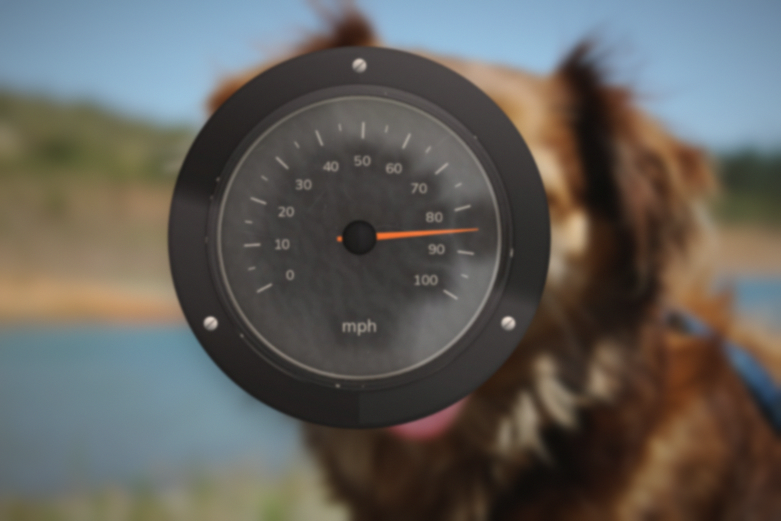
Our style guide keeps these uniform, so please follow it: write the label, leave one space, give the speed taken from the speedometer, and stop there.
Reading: 85 mph
